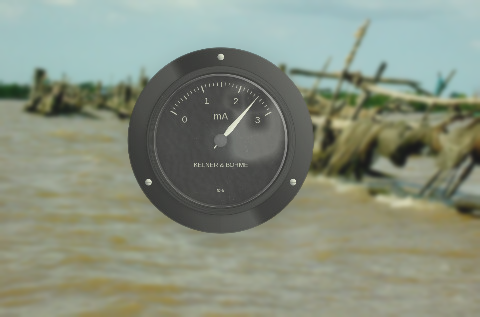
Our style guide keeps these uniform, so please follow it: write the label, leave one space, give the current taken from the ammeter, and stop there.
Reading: 2.5 mA
